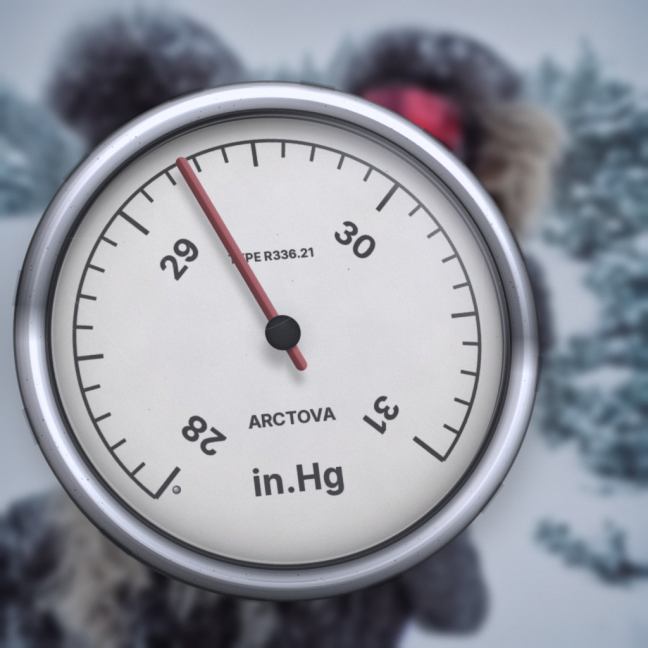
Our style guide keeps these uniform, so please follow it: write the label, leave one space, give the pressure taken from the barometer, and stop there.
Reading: 29.25 inHg
